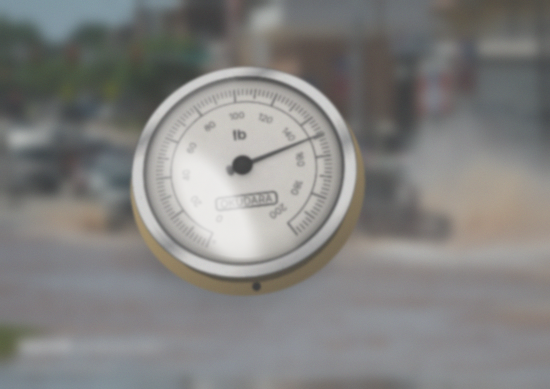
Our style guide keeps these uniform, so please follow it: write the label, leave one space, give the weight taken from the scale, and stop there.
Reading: 150 lb
